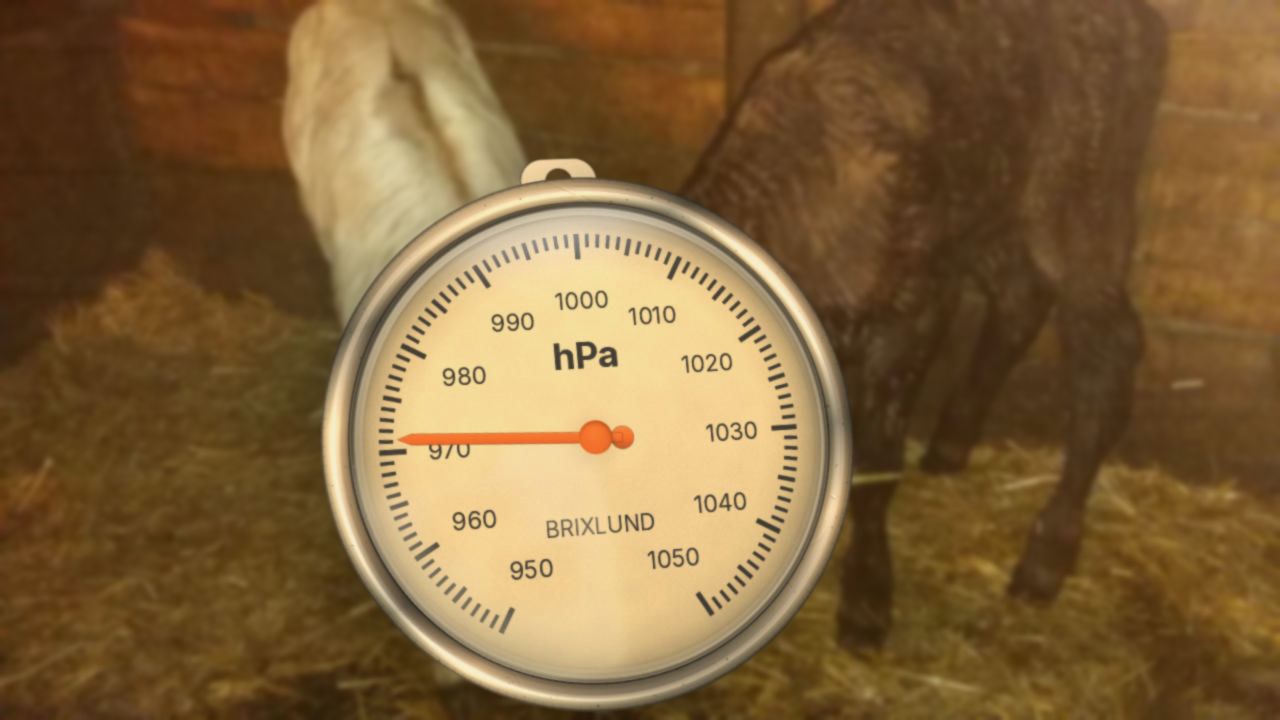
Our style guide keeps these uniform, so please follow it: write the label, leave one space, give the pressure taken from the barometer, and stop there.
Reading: 971 hPa
